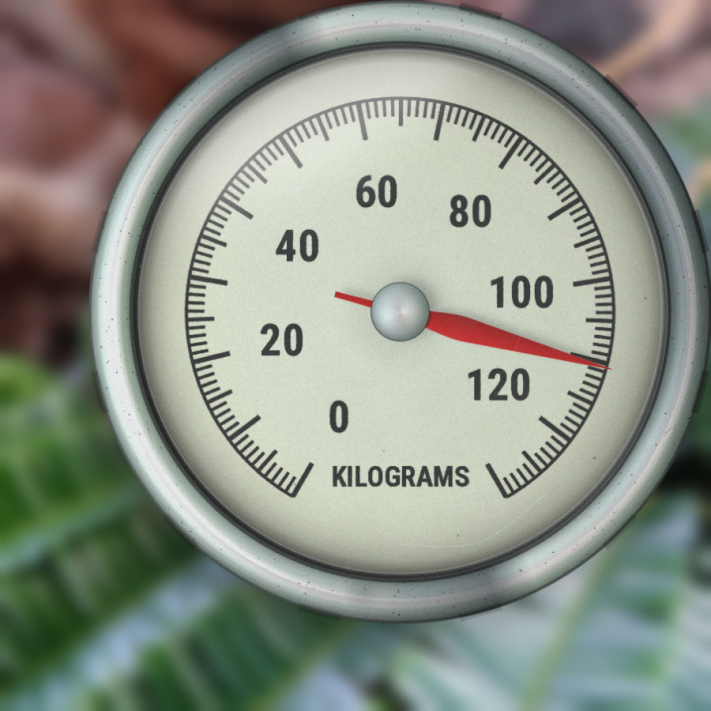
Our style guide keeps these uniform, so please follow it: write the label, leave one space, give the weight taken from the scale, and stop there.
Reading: 110.5 kg
